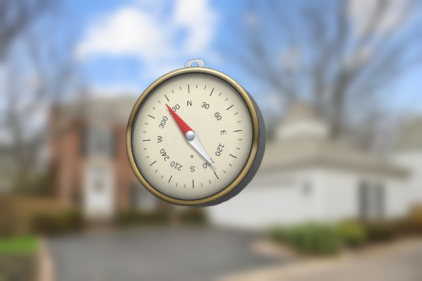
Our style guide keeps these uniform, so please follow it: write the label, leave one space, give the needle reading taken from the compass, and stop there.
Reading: 325 °
